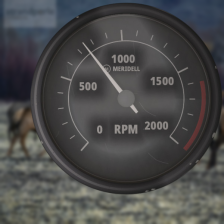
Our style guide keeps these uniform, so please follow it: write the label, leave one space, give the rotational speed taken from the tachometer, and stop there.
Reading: 750 rpm
